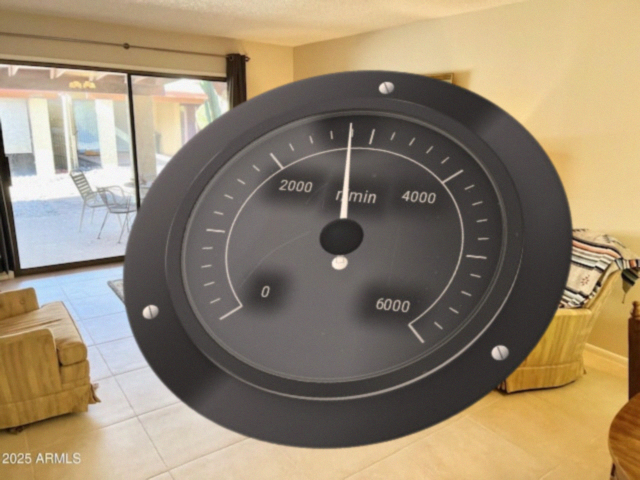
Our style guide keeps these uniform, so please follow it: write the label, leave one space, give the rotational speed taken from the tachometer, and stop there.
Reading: 2800 rpm
